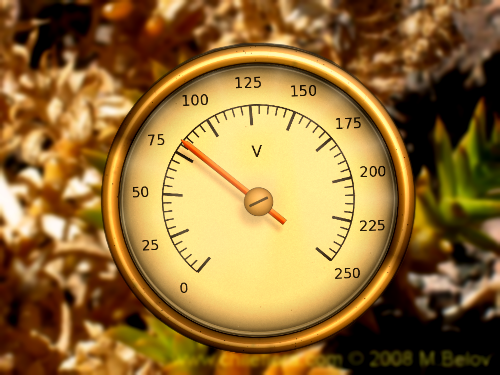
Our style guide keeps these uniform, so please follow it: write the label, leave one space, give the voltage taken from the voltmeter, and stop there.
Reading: 82.5 V
